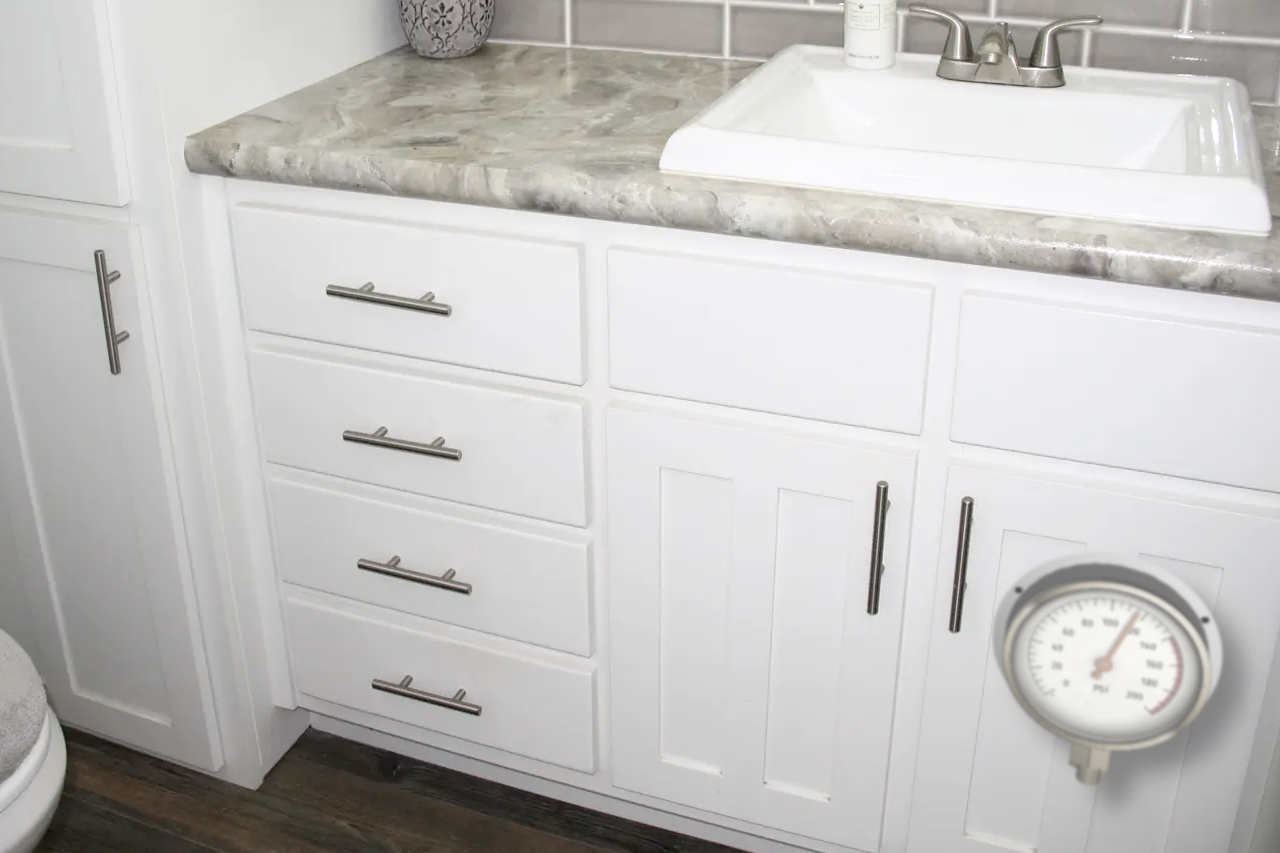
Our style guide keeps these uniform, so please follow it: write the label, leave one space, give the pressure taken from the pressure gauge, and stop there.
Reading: 115 psi
